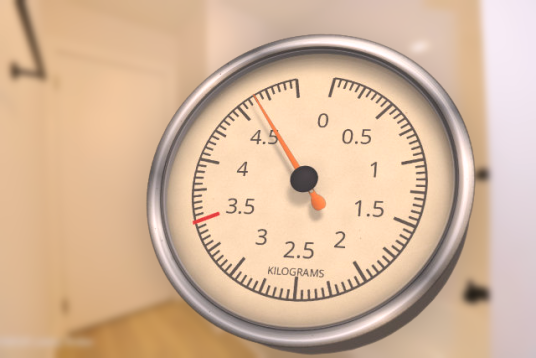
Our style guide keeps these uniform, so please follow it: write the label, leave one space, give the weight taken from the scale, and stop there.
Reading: 4.65 kg
